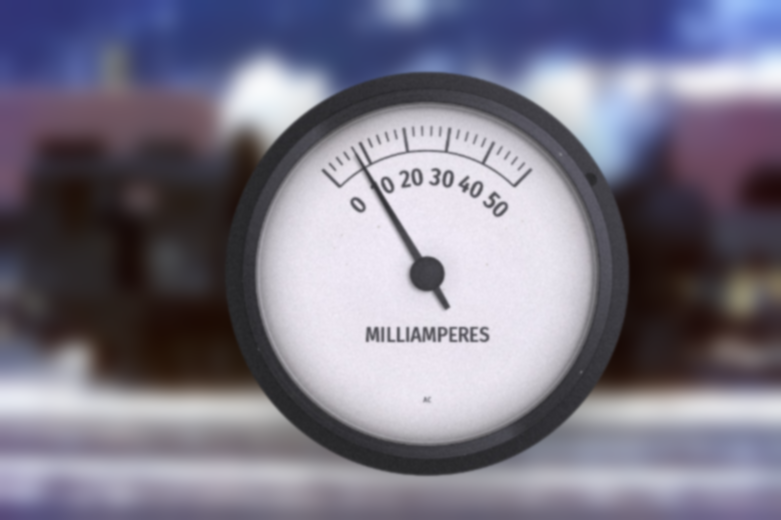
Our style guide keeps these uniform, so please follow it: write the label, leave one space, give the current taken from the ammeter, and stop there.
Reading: 8 mA
